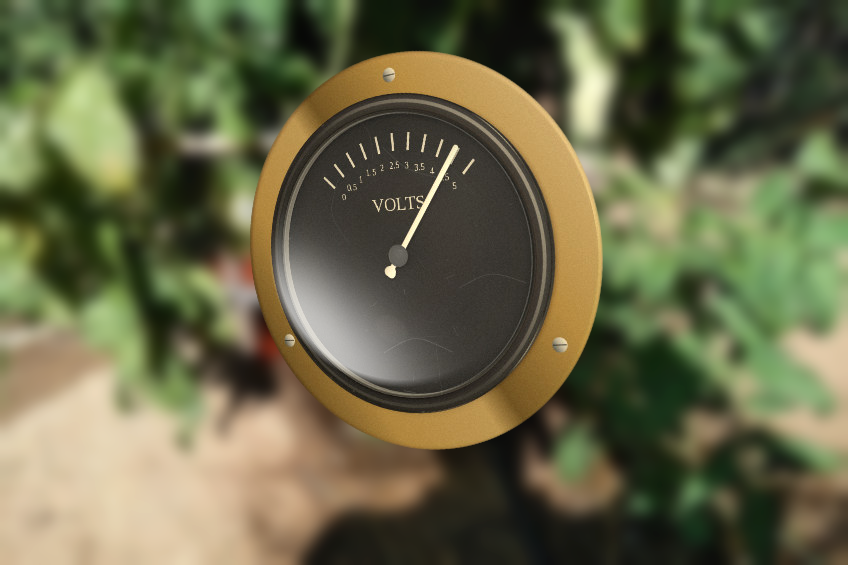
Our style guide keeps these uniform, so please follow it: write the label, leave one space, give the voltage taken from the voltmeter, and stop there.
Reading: 4.5 V
